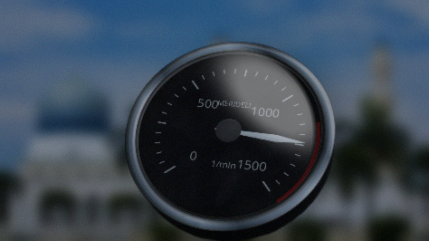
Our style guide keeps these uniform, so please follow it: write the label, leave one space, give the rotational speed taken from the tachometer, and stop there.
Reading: 1250 rpm
